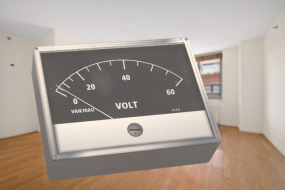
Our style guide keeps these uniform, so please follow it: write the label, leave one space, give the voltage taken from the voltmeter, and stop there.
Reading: 5 V
